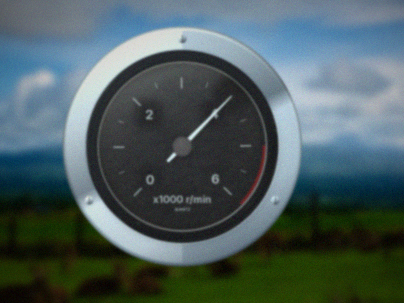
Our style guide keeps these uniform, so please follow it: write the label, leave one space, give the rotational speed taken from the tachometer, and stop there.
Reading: 4000 rpm
